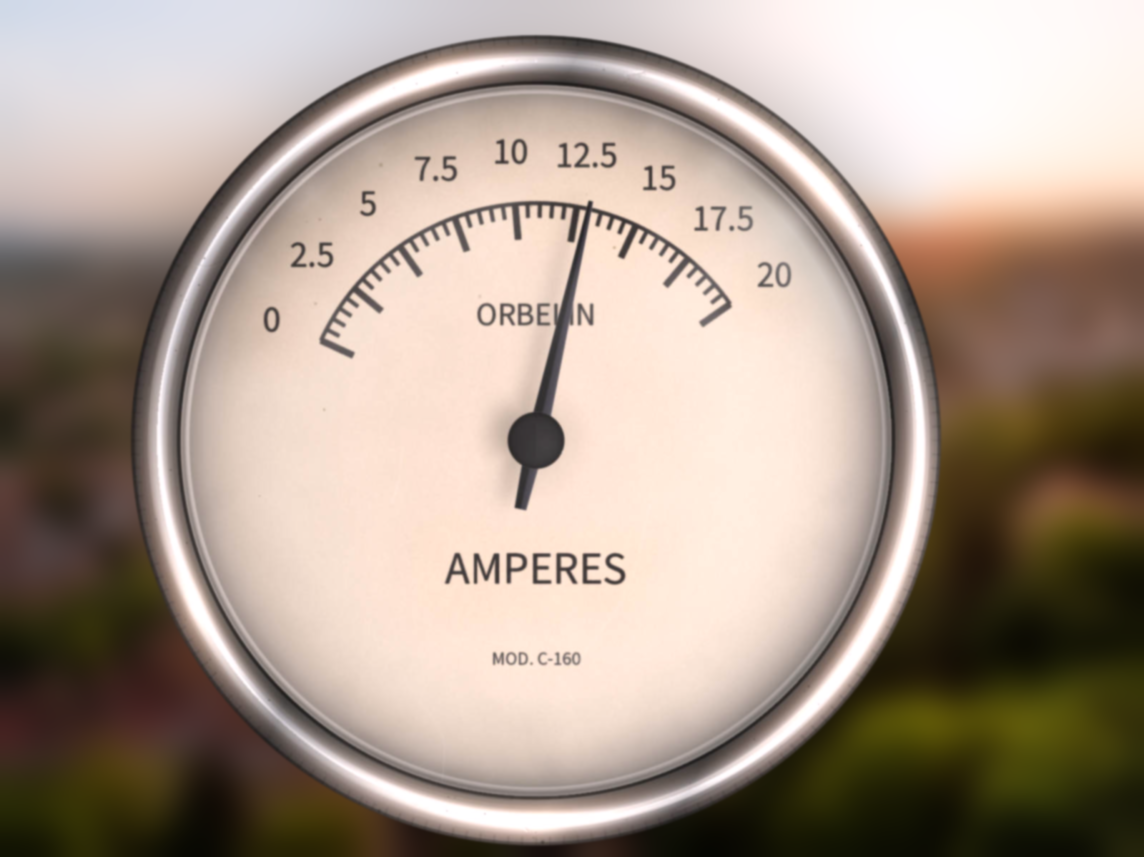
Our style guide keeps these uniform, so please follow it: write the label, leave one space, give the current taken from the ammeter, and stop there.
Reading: 13 A
